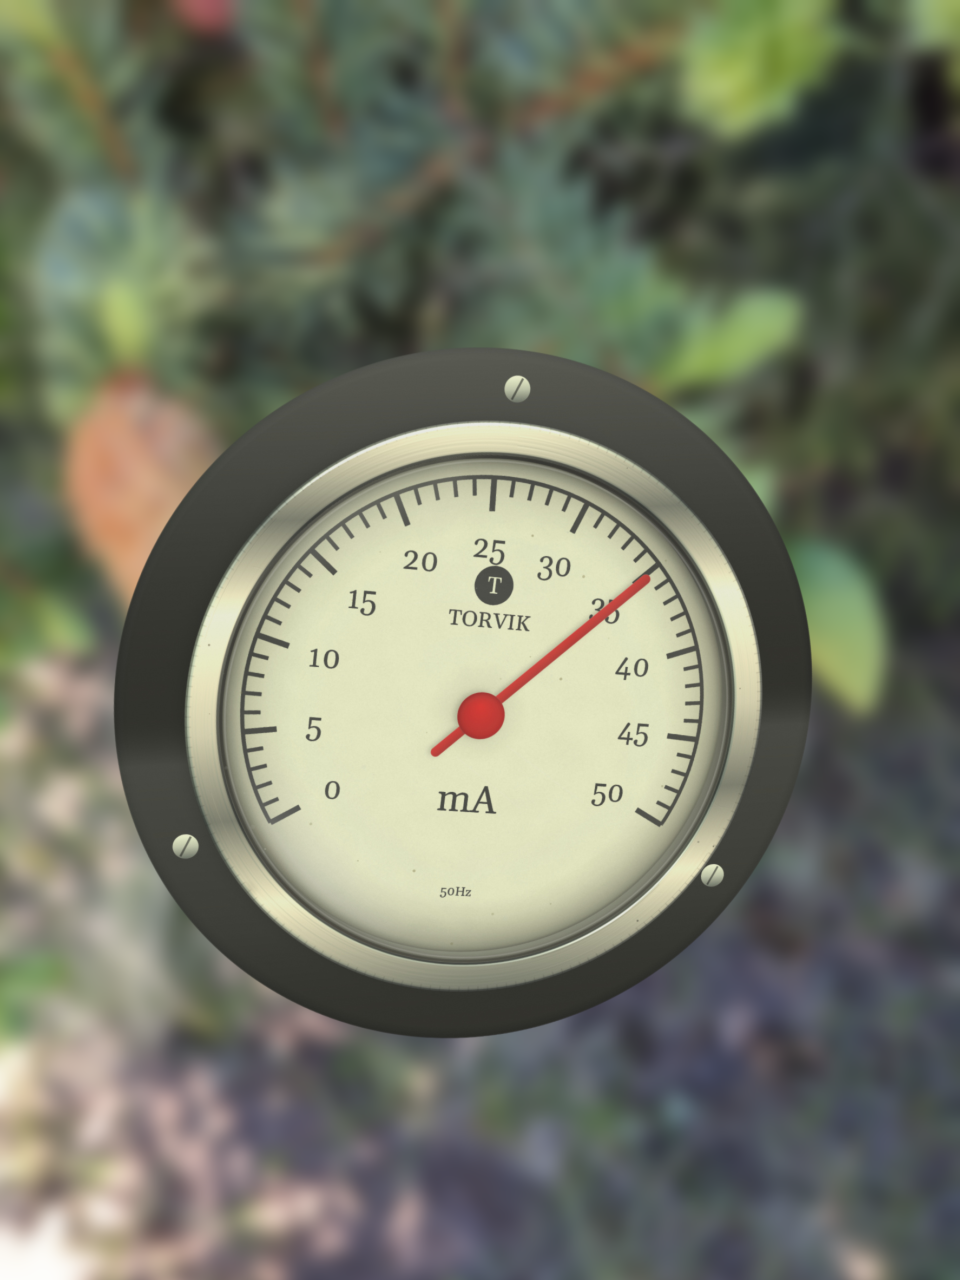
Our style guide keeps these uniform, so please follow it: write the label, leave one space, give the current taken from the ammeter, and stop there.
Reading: 35 mA
